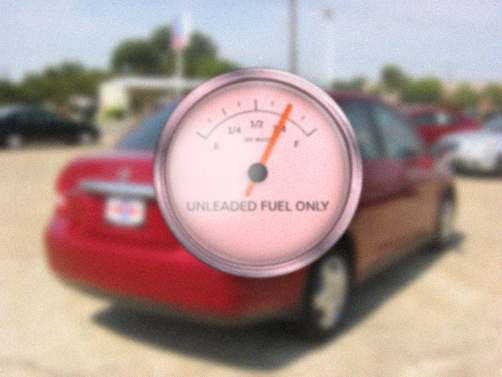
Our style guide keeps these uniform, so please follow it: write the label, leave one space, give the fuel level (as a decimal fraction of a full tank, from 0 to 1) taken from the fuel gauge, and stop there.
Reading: 0.75
